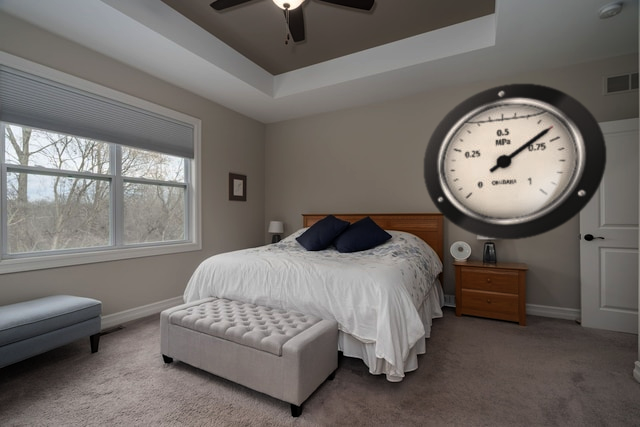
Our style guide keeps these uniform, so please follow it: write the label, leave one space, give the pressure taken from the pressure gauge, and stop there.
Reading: 0.7 MPa
